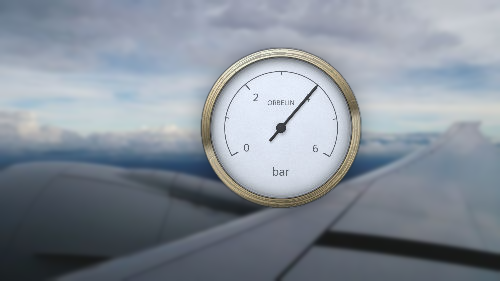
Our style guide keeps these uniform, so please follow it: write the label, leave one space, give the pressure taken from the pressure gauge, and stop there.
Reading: 4 bar
